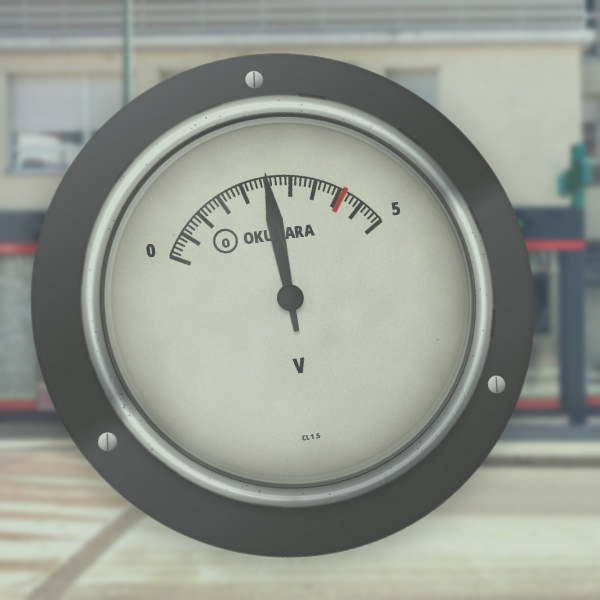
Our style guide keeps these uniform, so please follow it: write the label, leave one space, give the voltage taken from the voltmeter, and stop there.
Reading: 2.5 V
